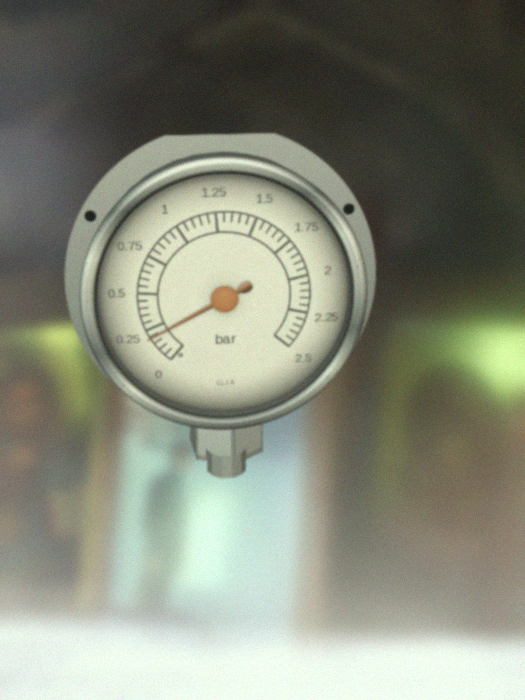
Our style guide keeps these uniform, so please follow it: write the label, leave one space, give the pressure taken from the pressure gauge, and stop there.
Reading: 0.2 bar
